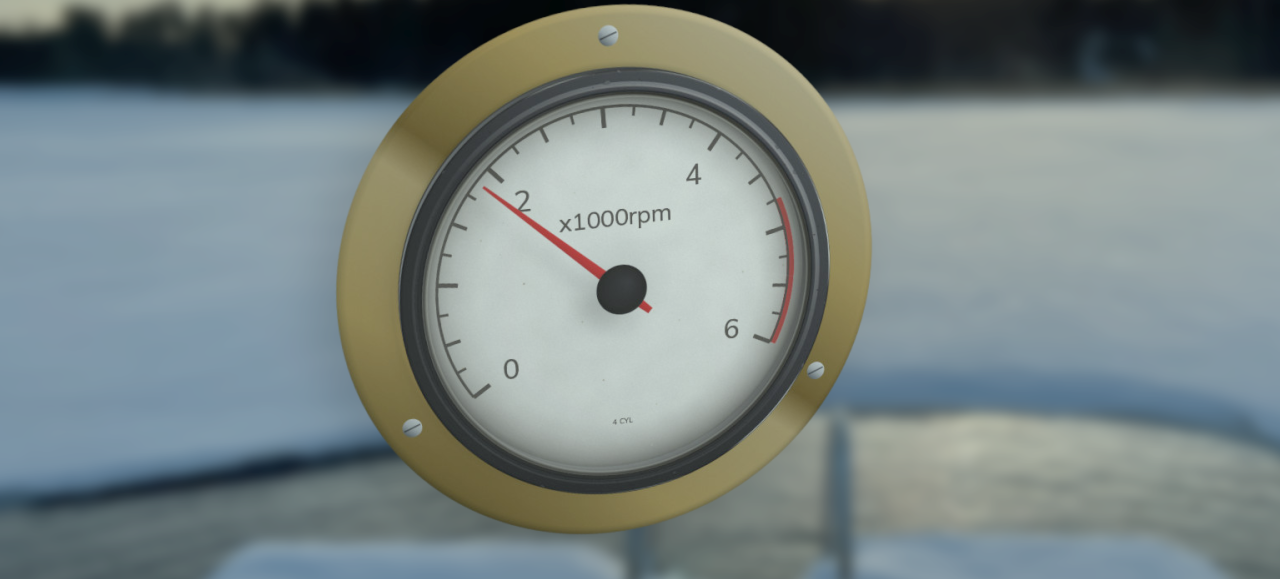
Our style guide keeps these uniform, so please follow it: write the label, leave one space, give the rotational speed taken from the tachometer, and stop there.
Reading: 1875 rpm
